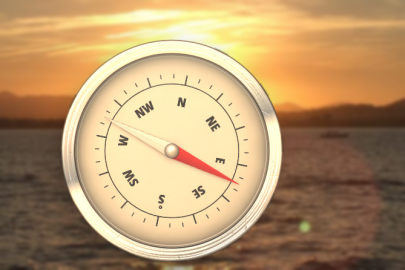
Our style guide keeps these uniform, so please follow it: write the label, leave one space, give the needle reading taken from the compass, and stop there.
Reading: 105 °
